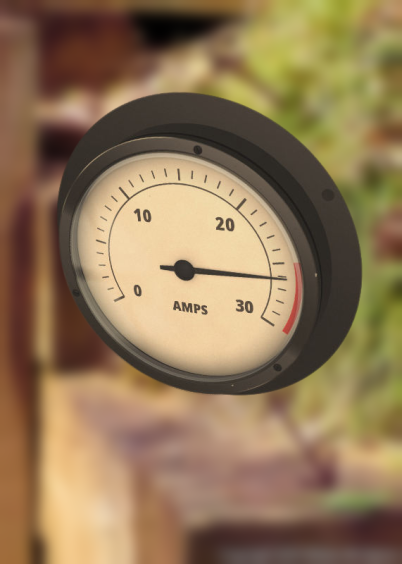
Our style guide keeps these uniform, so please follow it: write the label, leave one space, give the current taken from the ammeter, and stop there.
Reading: 26 A
